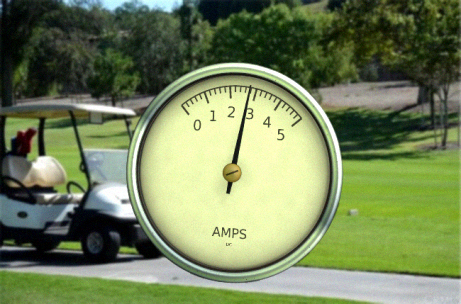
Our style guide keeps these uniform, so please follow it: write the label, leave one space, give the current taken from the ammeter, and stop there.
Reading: 2.8 A
